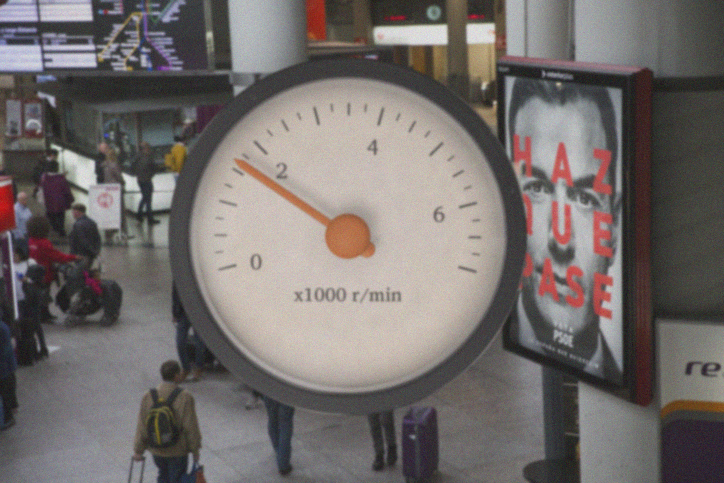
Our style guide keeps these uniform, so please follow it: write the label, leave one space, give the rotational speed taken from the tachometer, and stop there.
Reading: 1625 rpm
